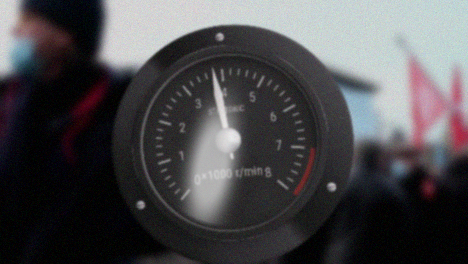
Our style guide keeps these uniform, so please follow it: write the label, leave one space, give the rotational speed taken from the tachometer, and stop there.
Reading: 3800 rpm
